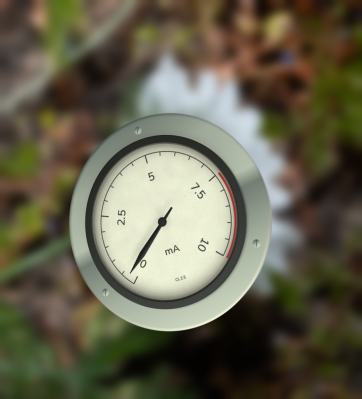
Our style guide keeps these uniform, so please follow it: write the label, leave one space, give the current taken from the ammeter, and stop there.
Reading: 0.25 mA
